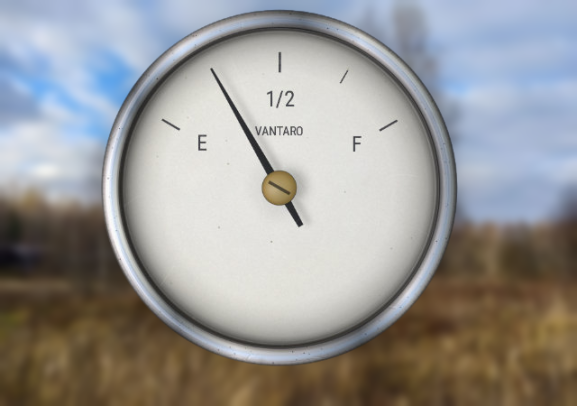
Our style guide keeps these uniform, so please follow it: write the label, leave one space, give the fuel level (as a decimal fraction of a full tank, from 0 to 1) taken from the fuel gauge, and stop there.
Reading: 0.25
